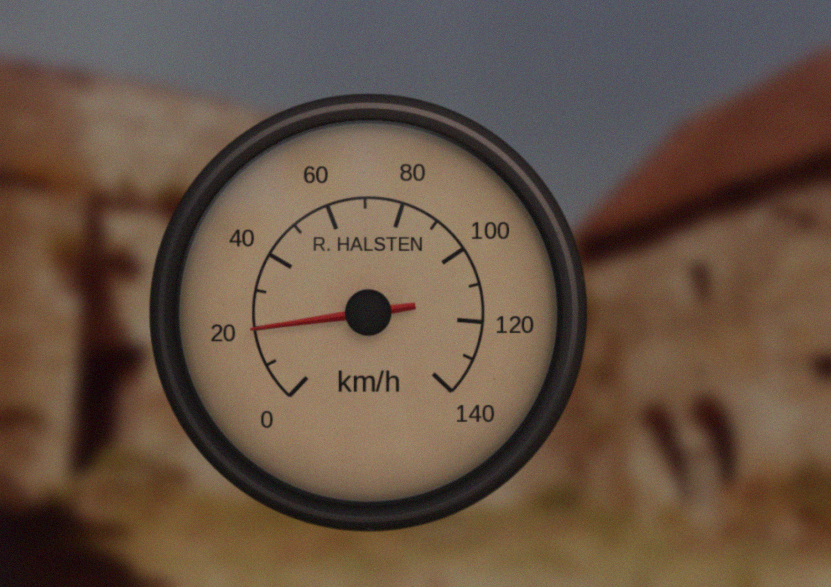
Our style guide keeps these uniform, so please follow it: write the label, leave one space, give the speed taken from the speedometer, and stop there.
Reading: 20 km/h
